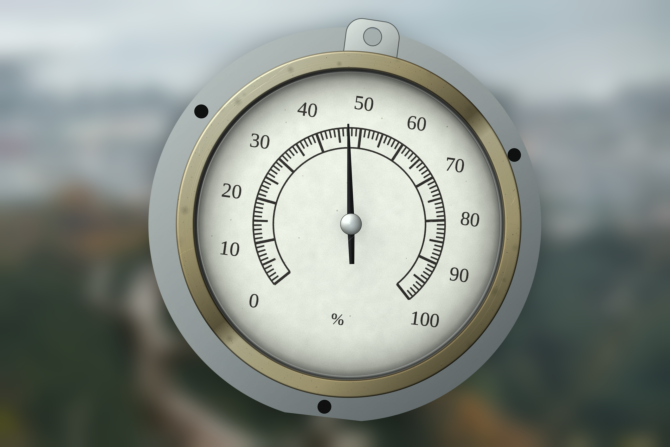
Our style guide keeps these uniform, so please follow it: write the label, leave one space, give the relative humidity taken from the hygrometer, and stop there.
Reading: 47 %
